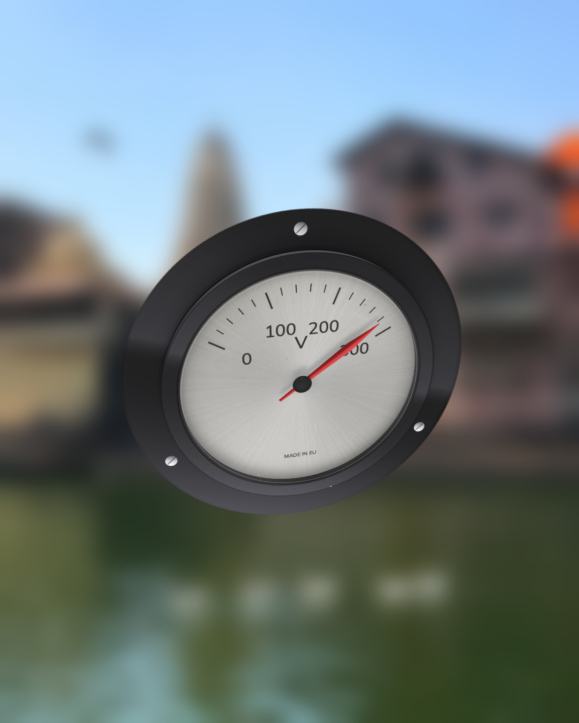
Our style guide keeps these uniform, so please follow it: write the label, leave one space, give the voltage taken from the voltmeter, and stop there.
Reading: 280 V
